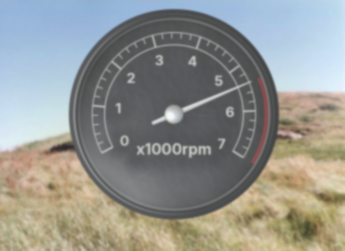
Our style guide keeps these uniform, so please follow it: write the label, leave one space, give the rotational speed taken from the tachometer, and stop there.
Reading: 5400 rpm
